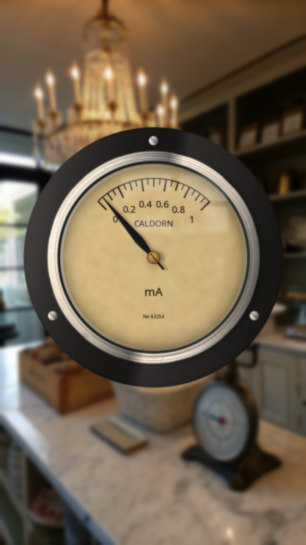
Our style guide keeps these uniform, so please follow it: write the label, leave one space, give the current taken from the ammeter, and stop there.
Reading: 0.05 mA
